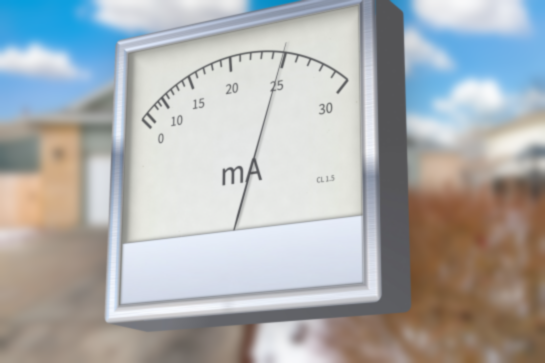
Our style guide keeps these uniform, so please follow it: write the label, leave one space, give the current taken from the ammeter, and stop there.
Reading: 25 mA
